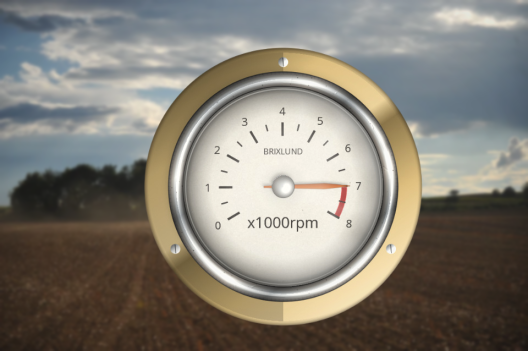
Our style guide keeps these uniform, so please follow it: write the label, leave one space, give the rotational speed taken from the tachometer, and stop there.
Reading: 7000 rpm
